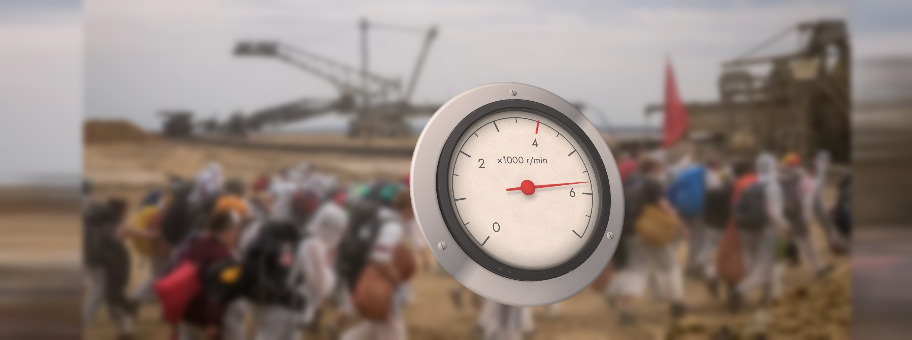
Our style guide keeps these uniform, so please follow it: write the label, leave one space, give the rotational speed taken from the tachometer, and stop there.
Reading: 5750 rpm
